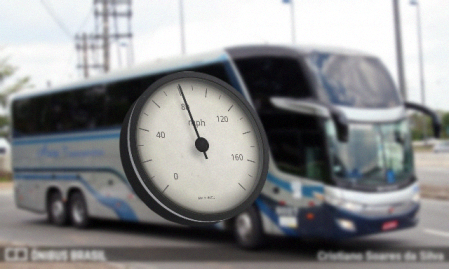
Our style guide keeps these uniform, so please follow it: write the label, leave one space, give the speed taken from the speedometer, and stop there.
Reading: 80 mph
